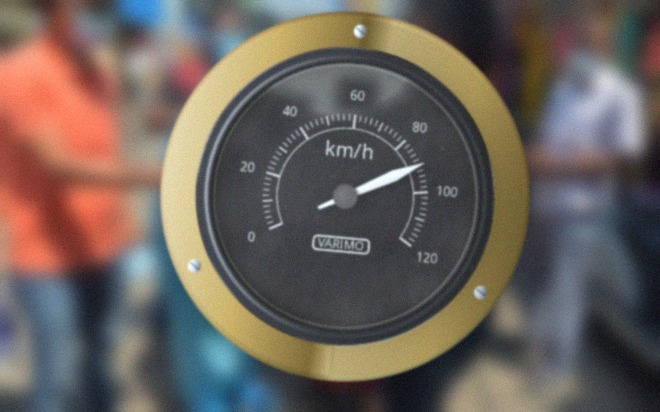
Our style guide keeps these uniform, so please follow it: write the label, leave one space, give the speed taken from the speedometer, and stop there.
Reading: 90 km/h
